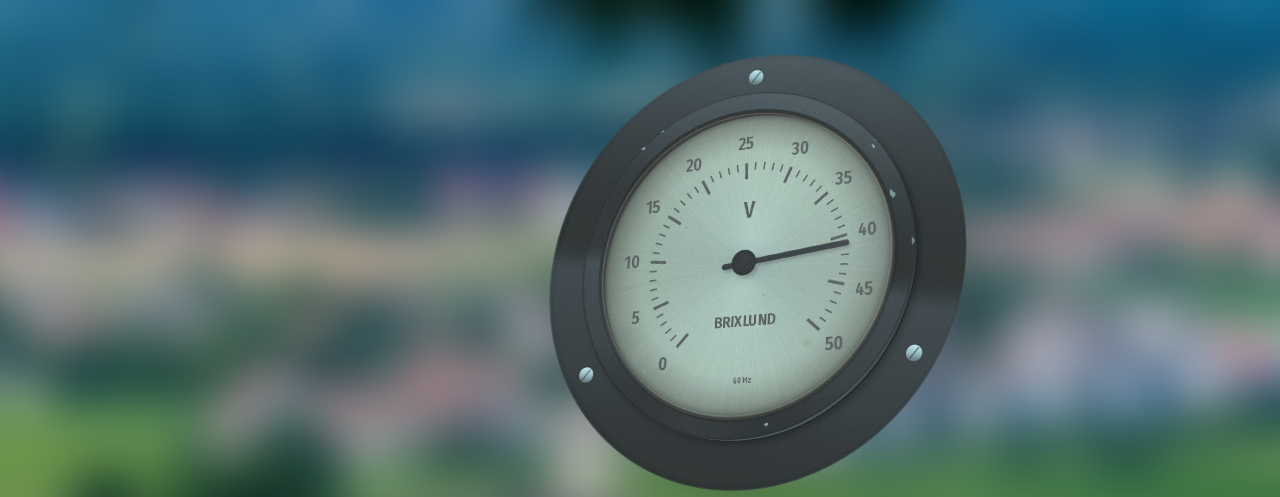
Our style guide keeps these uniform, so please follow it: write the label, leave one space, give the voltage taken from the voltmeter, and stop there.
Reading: 41 V
